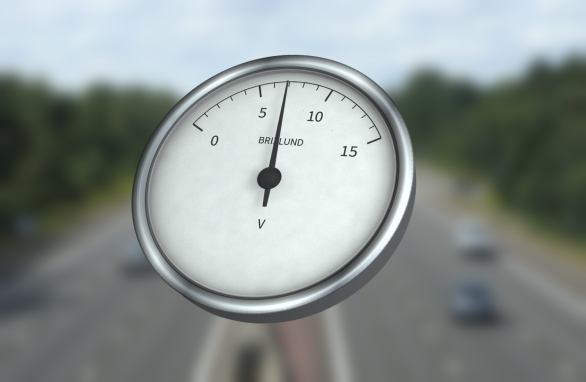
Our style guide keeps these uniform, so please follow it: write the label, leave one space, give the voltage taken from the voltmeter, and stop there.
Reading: 7 V
